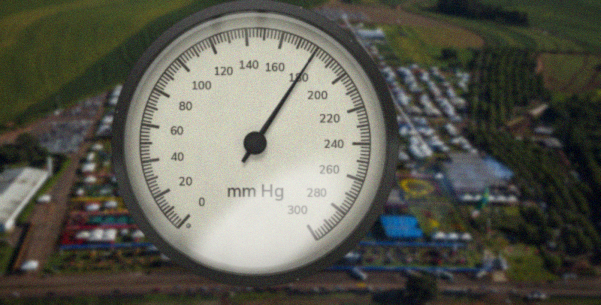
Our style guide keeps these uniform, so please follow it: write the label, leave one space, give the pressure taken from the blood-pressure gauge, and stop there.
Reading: 180 mmHg
